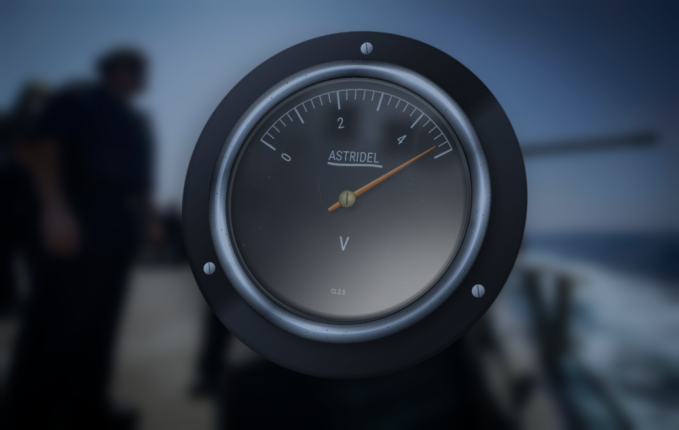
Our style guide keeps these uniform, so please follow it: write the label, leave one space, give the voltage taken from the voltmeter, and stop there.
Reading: 4.8 V
